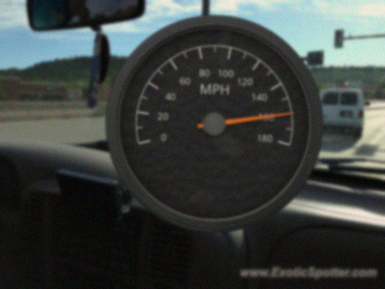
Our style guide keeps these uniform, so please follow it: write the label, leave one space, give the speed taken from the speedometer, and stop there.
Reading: 160 mph
